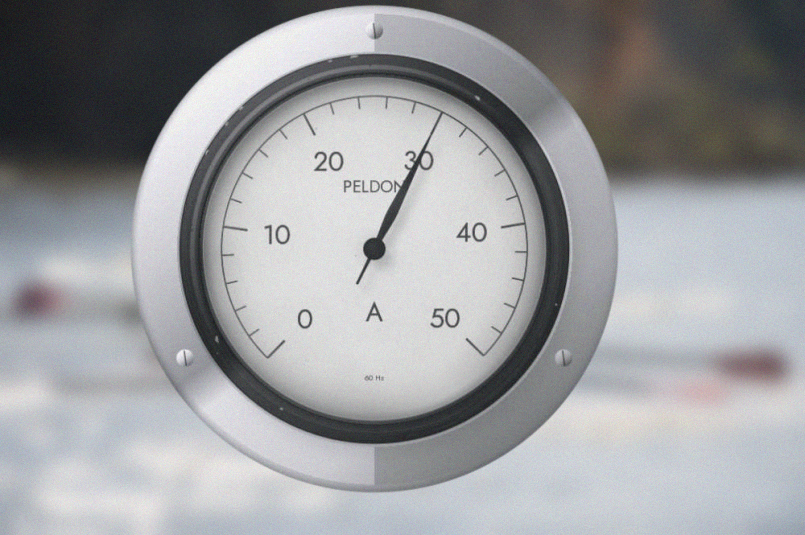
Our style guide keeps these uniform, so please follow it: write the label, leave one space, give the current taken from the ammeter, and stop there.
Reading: 30 A
